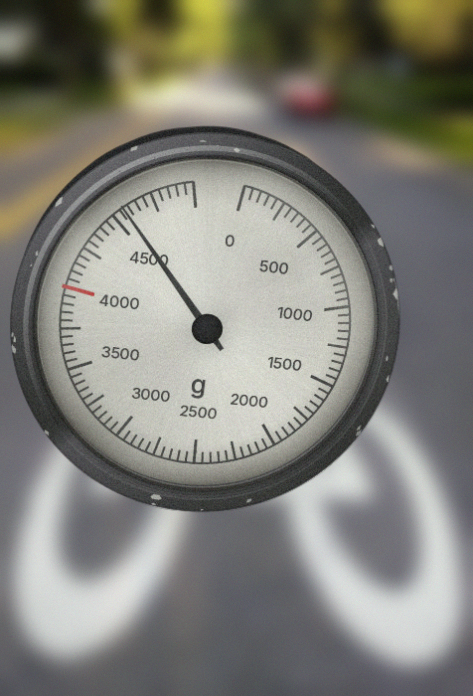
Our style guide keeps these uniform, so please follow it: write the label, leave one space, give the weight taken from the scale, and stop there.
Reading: 4575 g
